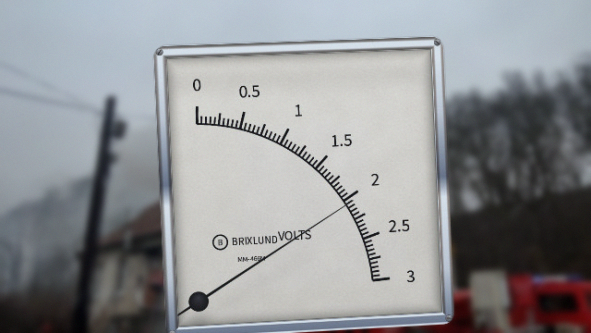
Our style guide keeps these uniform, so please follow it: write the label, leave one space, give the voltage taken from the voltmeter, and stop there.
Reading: 2.05 V
